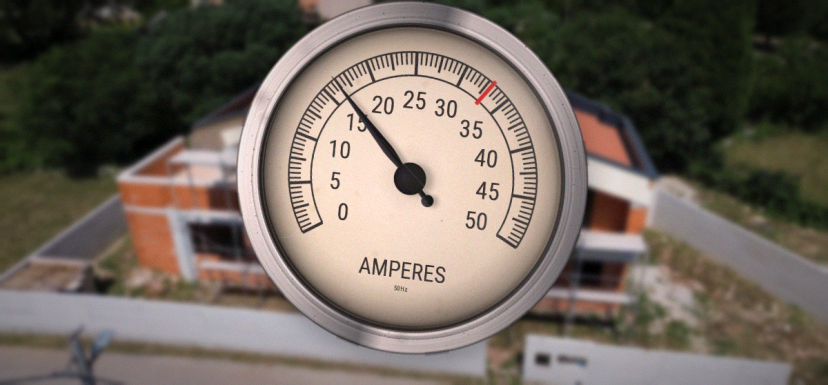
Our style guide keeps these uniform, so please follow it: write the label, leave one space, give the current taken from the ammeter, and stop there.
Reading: 16.5 A
